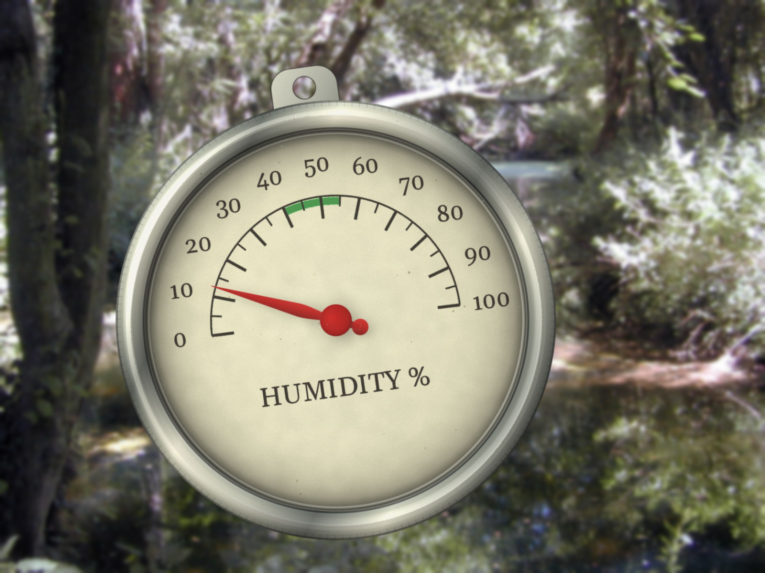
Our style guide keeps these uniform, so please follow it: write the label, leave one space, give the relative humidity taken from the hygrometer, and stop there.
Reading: 12.5 %
